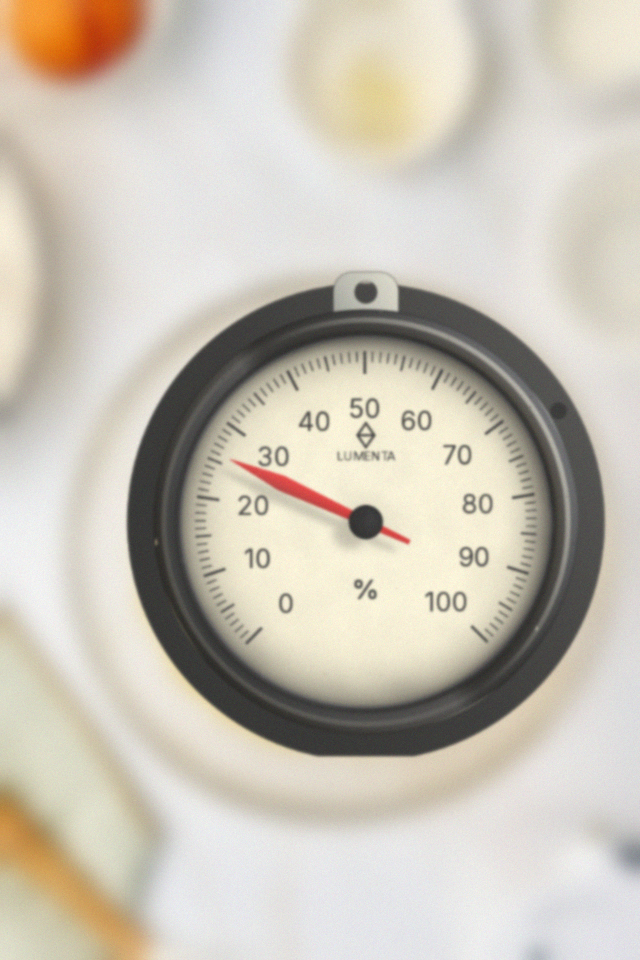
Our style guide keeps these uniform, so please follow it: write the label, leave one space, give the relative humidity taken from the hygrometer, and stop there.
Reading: 26 %
